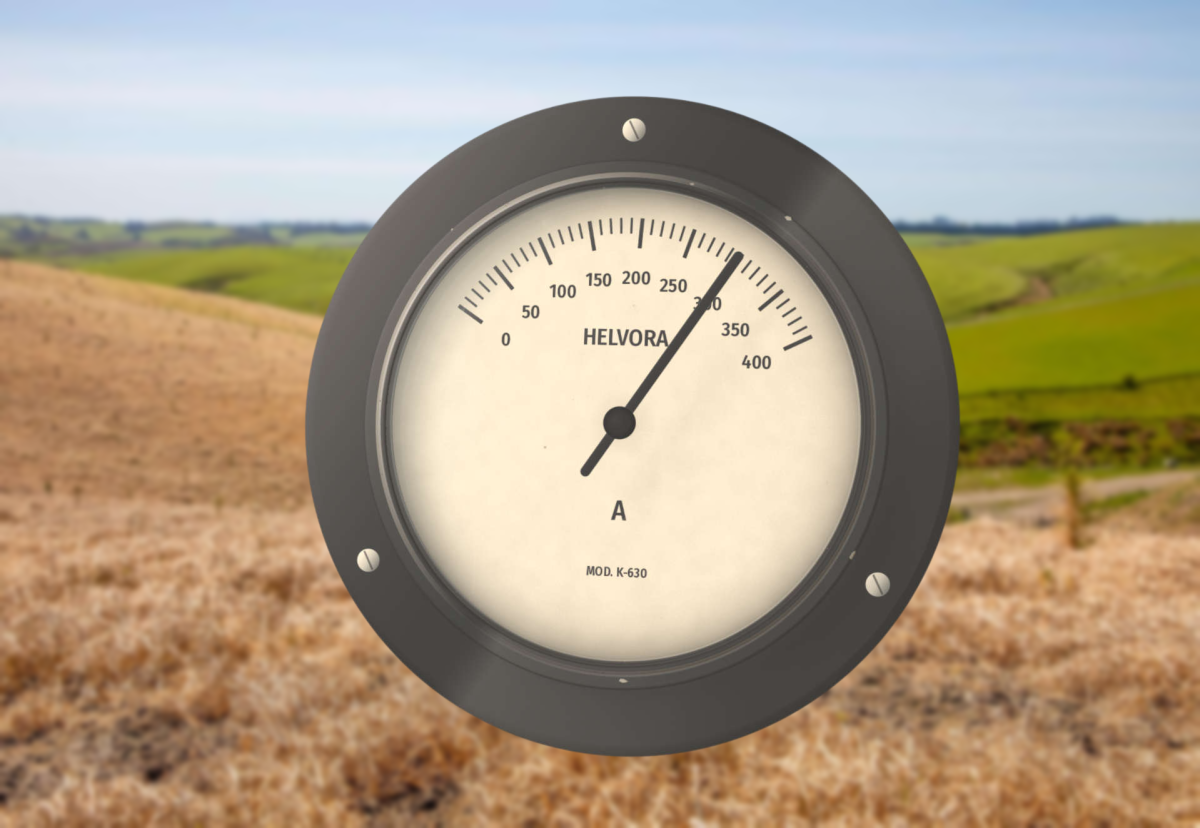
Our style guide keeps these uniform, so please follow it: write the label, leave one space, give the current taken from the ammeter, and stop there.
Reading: 300 A
